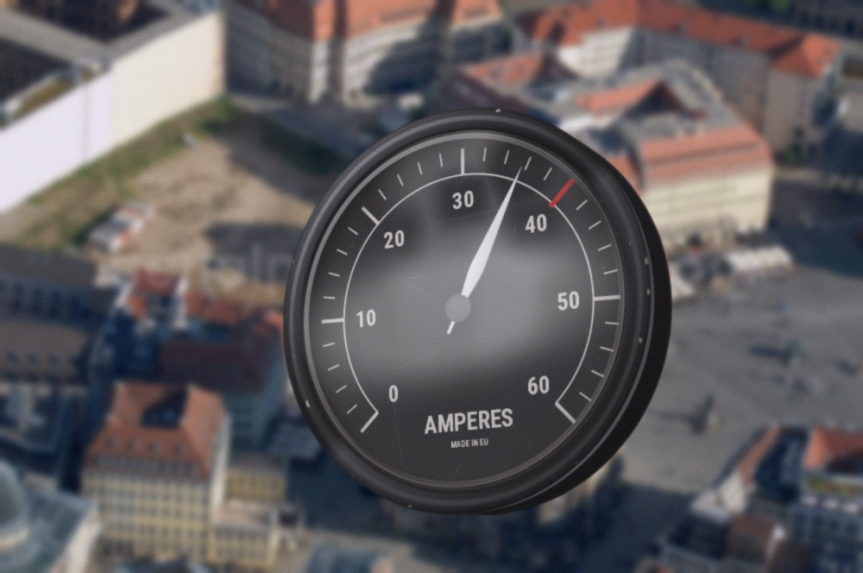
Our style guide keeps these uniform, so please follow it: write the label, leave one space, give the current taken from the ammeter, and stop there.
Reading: 36 A
